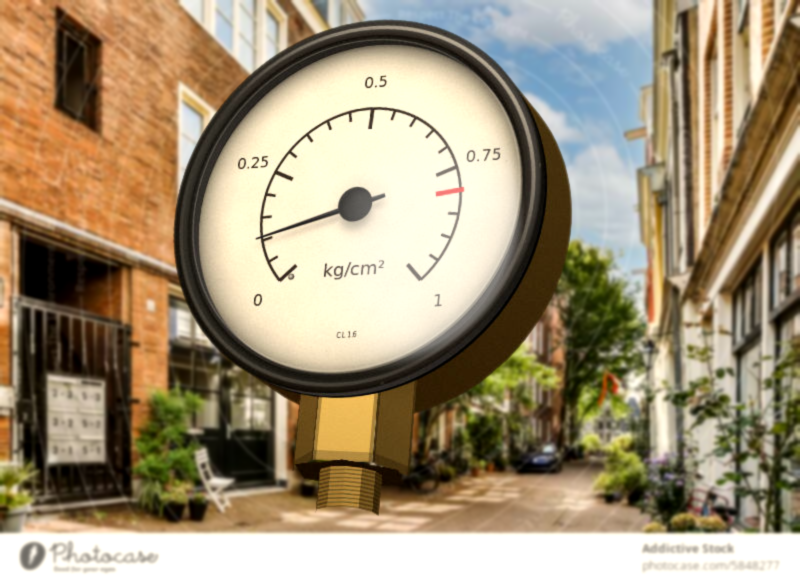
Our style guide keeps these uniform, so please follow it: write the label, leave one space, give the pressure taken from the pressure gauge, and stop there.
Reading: 0.1 kg/cm²
